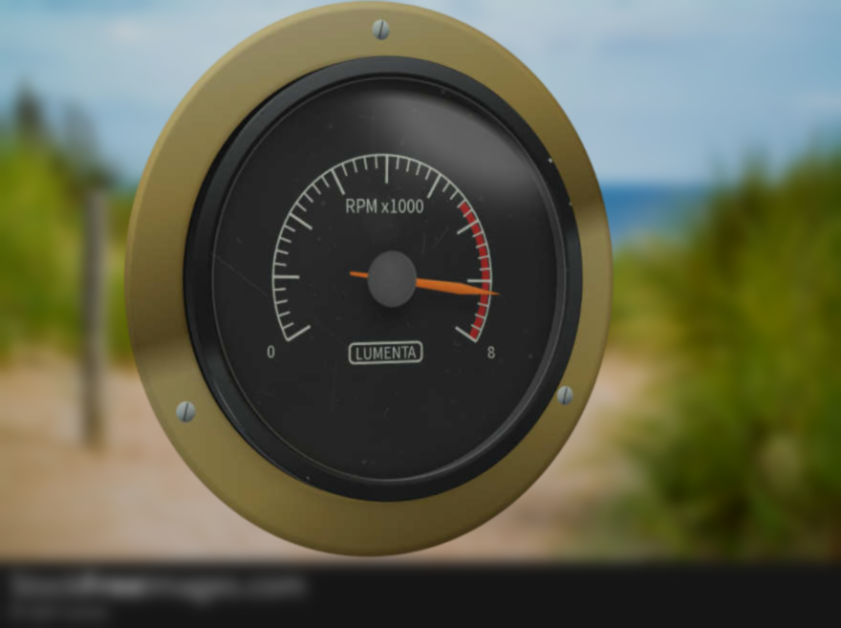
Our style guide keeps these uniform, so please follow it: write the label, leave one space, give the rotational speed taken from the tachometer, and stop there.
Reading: 7200 rpm
